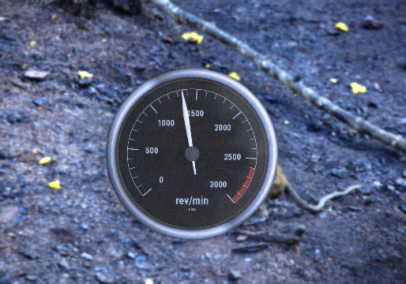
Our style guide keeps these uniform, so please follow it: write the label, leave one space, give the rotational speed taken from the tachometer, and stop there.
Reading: 1350 rpm
